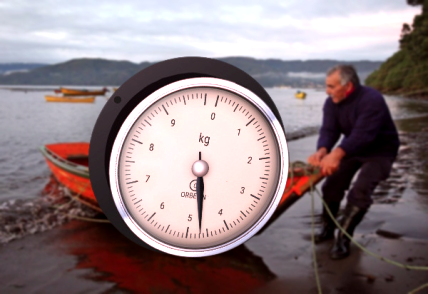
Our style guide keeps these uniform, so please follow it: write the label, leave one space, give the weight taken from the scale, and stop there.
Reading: 4.7 kg
